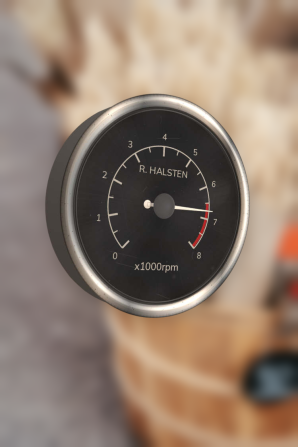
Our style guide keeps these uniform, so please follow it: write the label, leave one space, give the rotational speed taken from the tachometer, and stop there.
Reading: 6750 rpm
